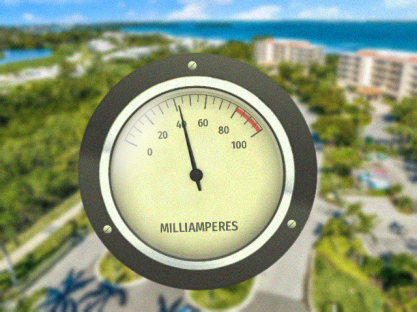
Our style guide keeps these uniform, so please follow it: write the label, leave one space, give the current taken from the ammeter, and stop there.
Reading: 42.5 mA
